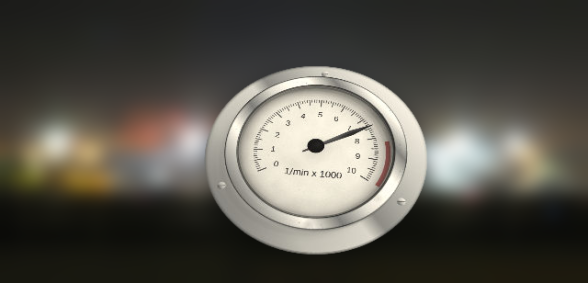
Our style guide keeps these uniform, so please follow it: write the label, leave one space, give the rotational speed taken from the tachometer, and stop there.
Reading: 7500 rpm
